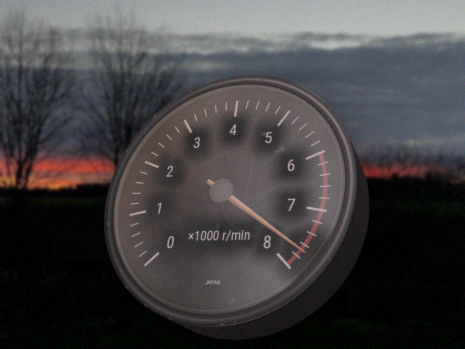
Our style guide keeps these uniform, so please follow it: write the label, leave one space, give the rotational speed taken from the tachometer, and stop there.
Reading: 7700 rpm
